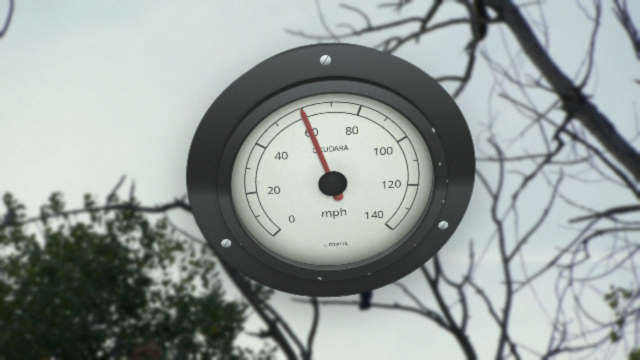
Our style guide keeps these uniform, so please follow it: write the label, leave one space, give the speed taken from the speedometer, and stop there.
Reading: 60 mph
